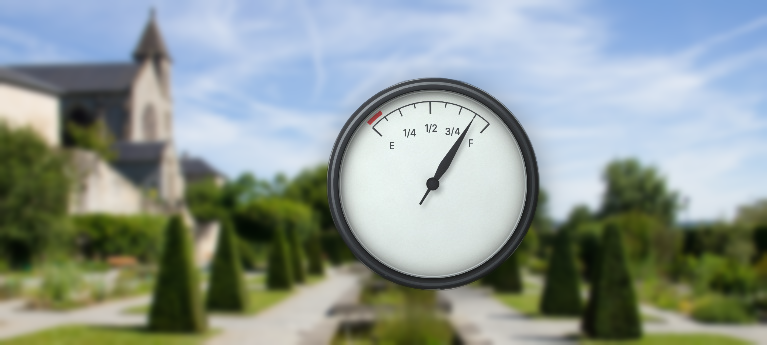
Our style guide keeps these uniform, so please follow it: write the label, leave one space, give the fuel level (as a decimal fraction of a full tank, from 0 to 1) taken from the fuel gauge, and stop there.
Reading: 0.875
